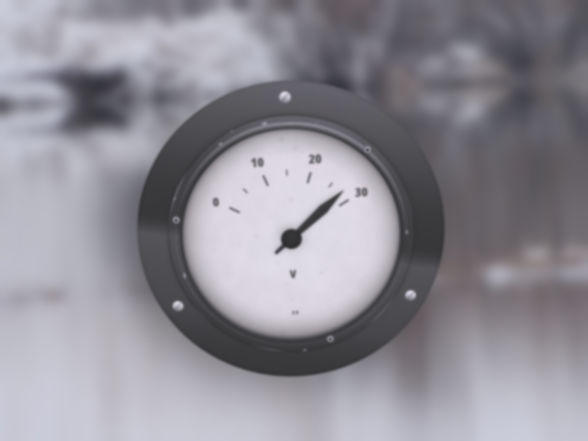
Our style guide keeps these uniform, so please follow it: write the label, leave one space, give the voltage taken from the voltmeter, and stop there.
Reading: 27.5 V
